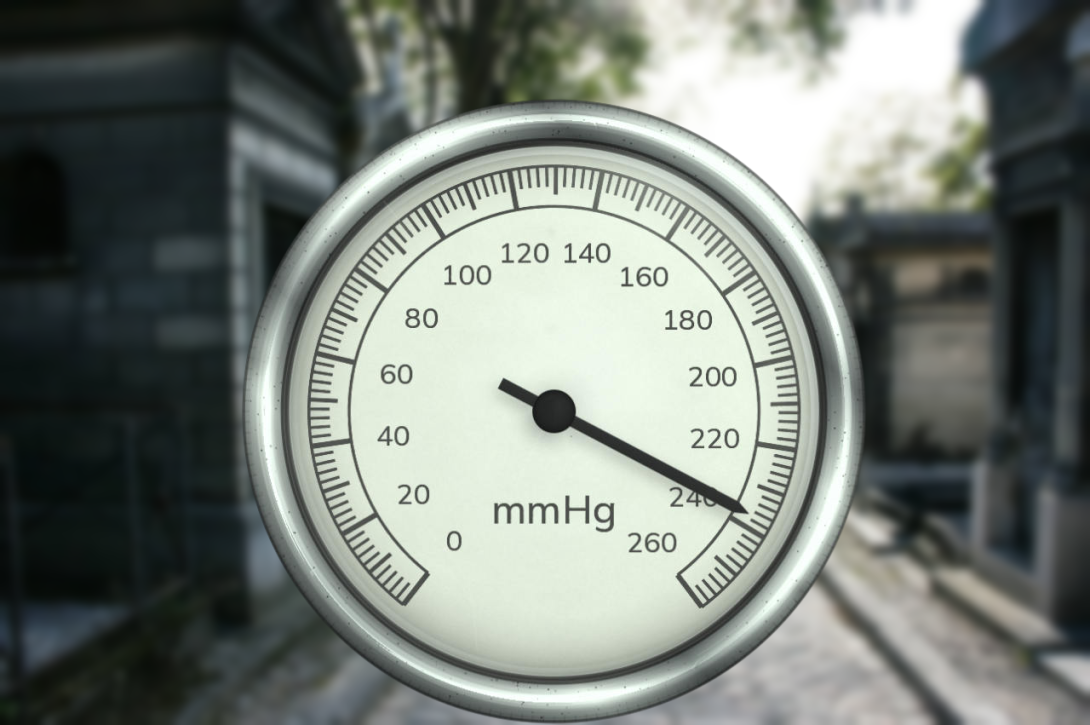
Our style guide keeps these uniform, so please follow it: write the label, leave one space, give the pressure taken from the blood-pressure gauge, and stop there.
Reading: 237 mmHg
